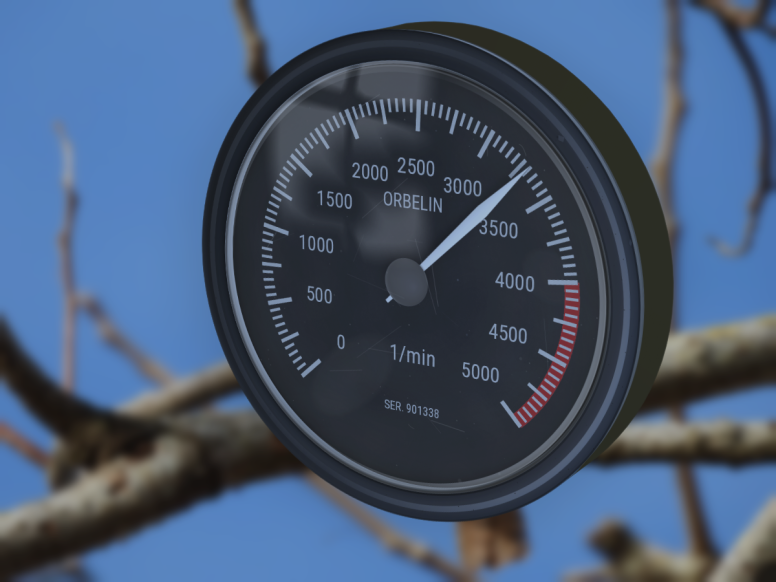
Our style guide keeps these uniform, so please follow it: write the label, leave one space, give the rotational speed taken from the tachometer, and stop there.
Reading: 3300 rpm
